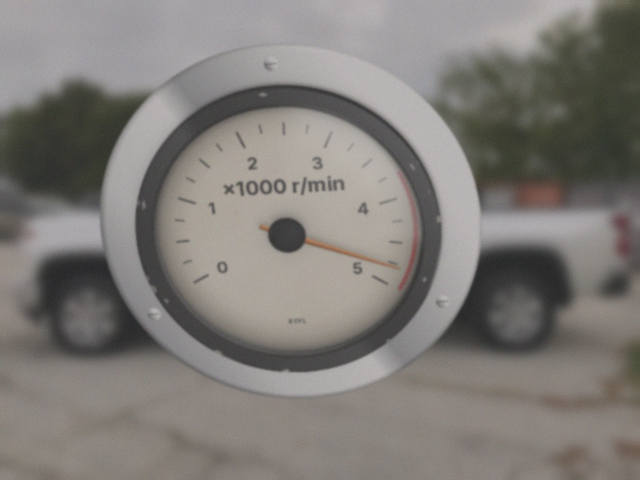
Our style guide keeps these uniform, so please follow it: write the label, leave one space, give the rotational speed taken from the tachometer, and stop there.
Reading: 4750 rpm
